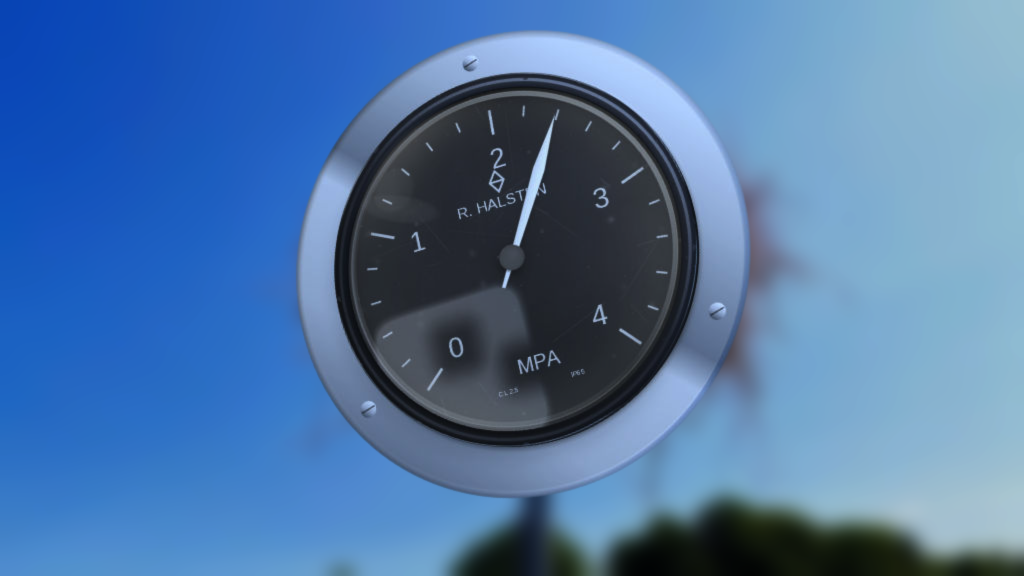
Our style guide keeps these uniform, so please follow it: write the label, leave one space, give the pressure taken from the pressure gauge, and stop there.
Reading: 2.4 MPa
